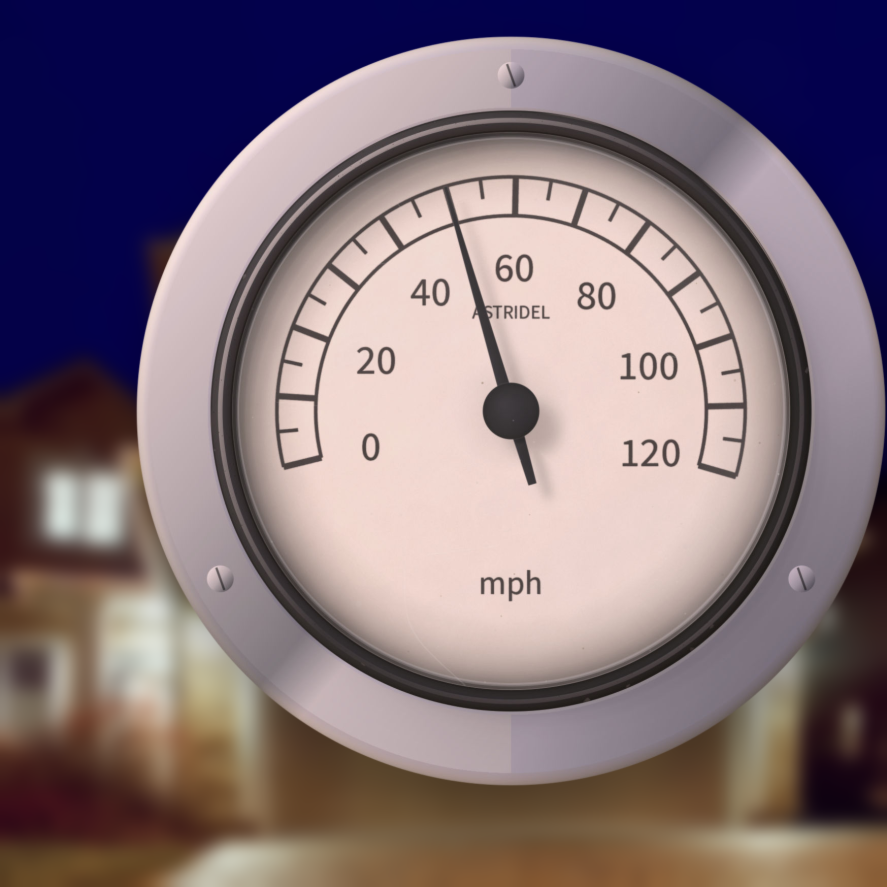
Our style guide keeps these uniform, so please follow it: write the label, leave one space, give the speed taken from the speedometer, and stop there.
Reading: 50 mph
